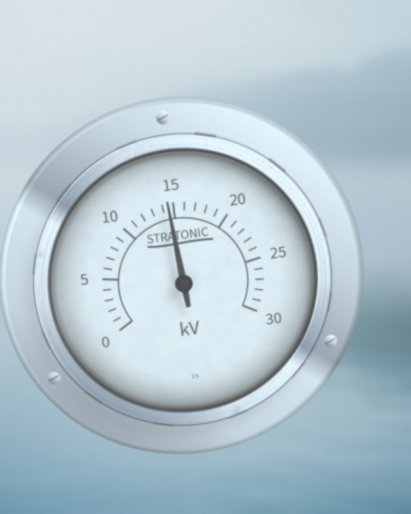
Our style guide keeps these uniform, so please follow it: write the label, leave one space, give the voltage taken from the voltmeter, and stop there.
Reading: 14.5 kV
